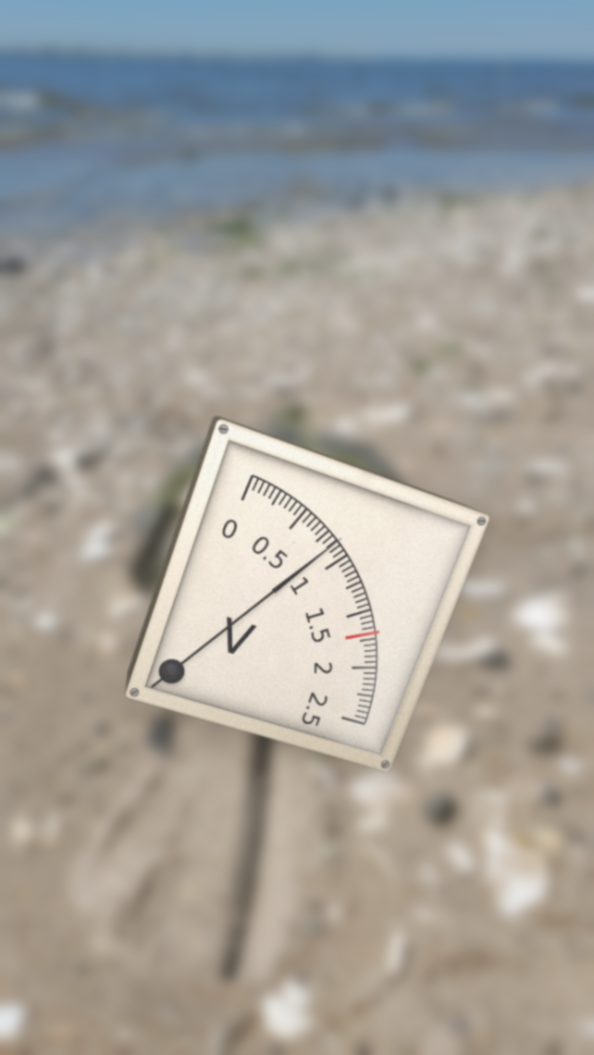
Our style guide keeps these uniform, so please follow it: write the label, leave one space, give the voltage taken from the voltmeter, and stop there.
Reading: 0.85 V
